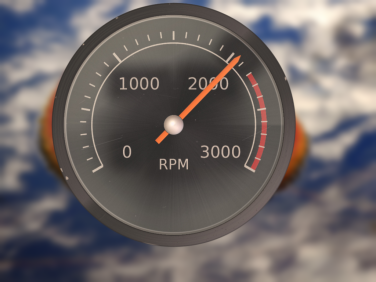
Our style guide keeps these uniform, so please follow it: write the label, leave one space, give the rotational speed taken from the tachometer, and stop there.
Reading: 2050 rpm
